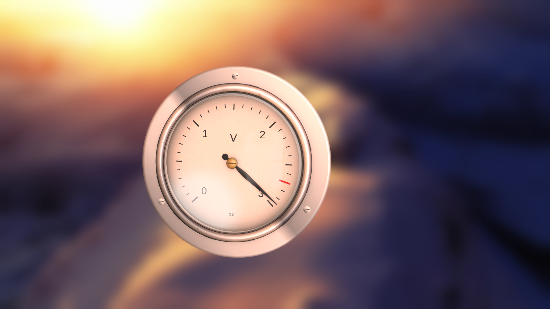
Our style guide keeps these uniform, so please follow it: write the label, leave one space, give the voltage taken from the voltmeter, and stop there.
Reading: 2.95 V
